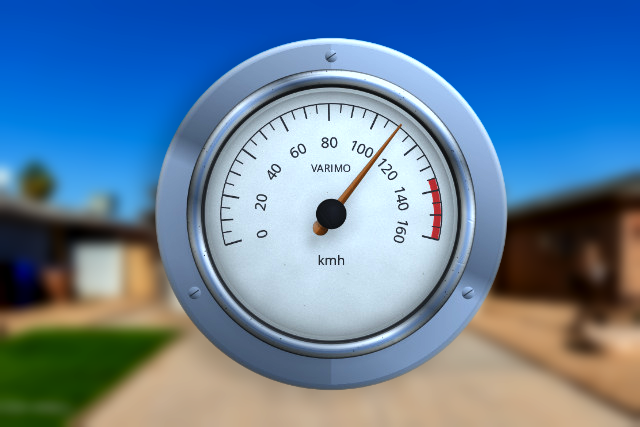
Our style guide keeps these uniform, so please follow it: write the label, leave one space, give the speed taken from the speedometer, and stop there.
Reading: 110 km/h
